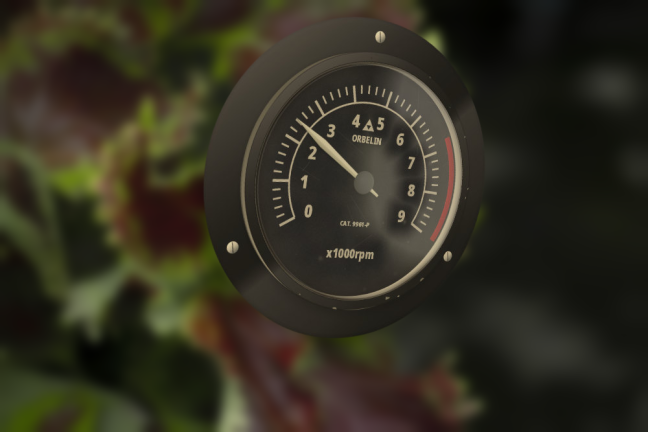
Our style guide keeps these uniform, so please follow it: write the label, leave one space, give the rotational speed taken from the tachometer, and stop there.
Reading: 2400 rpm
